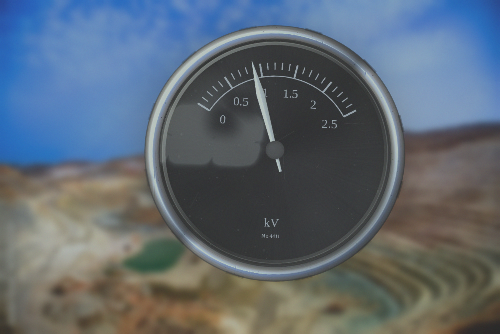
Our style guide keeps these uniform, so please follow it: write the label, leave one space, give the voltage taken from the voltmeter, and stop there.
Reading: 0.9 kV
